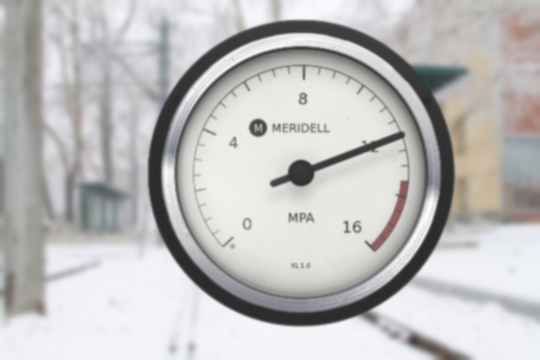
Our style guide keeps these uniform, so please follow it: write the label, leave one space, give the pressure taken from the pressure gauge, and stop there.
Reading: 12 MPa
